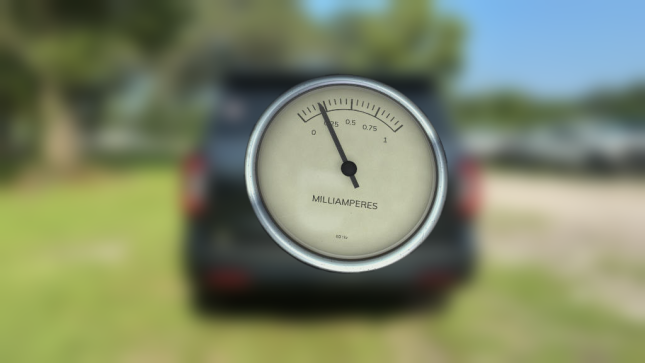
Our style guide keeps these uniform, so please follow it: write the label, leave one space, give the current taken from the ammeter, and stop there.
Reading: 0.2 mA
